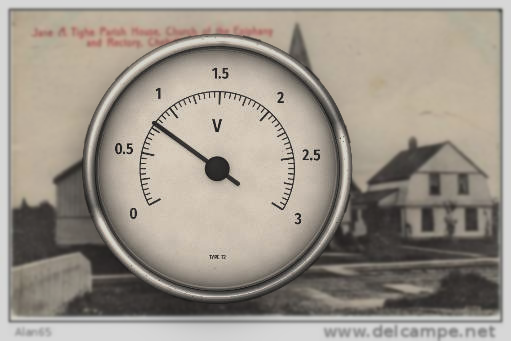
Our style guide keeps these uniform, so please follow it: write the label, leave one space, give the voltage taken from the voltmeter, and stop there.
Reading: 0.8 V
